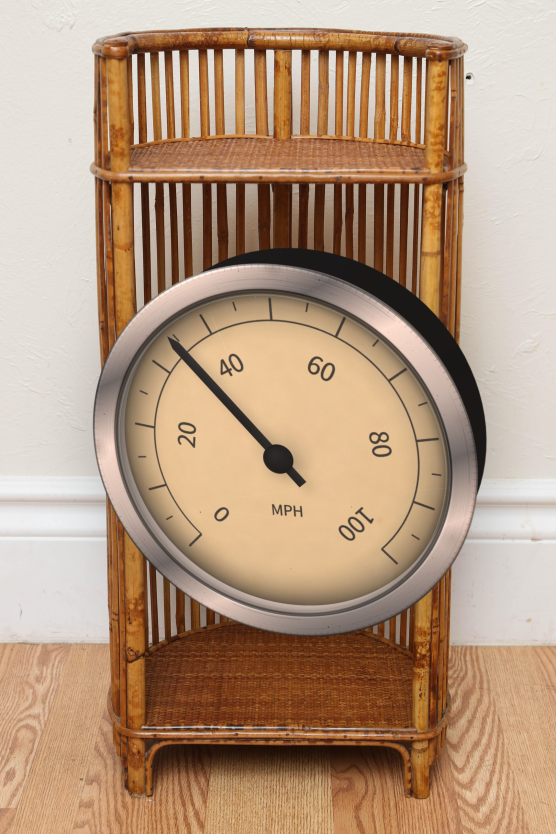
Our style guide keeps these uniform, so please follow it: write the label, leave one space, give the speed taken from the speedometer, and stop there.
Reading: 35 mph
